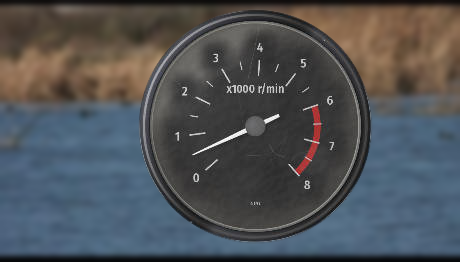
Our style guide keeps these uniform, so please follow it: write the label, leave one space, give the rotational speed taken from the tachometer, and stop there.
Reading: 500 rpm
